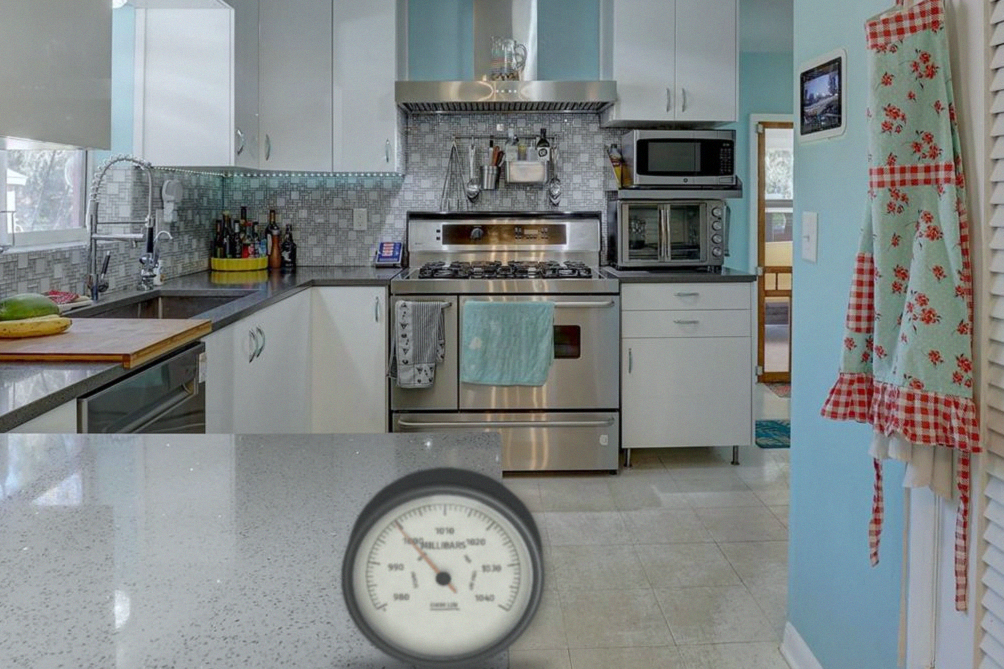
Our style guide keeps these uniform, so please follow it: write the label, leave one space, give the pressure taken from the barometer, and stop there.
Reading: 1000 mbar
